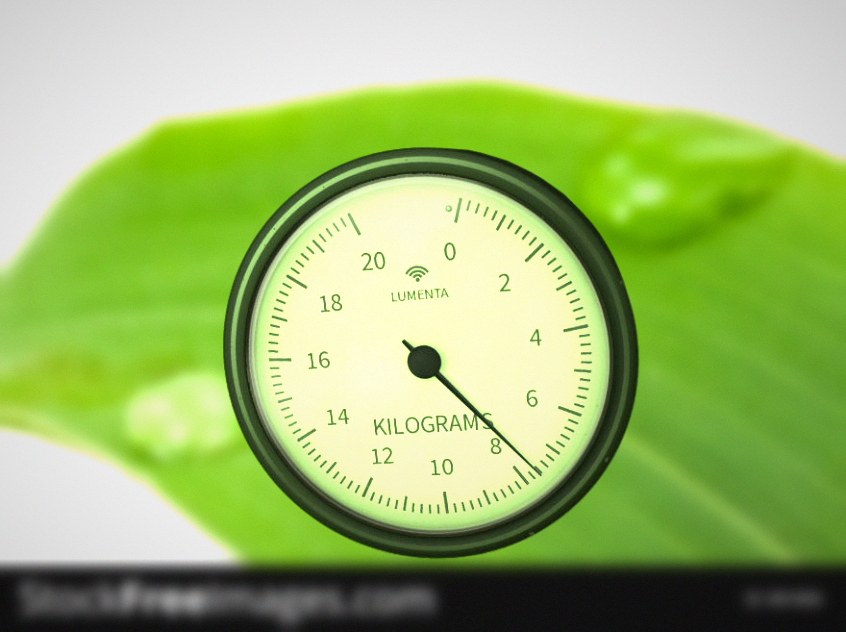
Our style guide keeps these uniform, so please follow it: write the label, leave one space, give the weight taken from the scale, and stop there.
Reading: 7.6 kg
